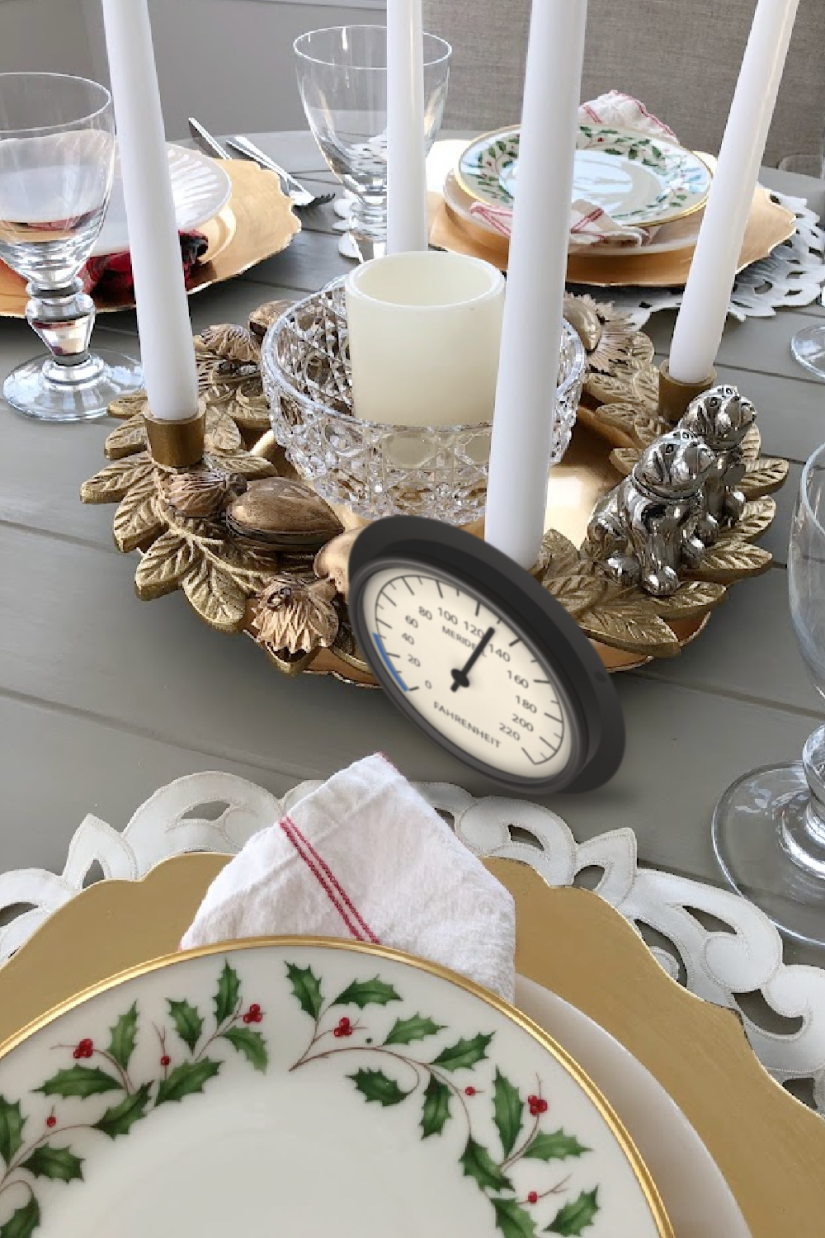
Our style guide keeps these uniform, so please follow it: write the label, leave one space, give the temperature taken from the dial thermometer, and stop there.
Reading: 130 °F
